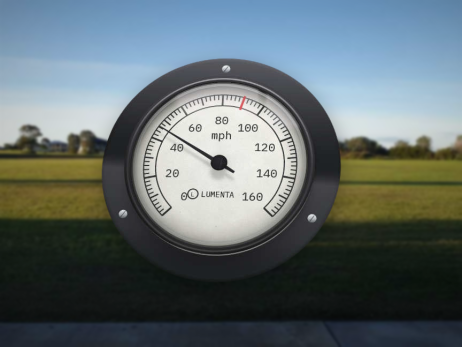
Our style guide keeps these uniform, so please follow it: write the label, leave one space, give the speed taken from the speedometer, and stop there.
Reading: 46 mph
